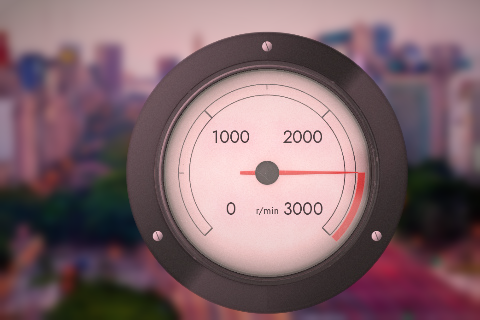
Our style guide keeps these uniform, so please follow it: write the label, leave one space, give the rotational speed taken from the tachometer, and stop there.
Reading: 2500 rpm
